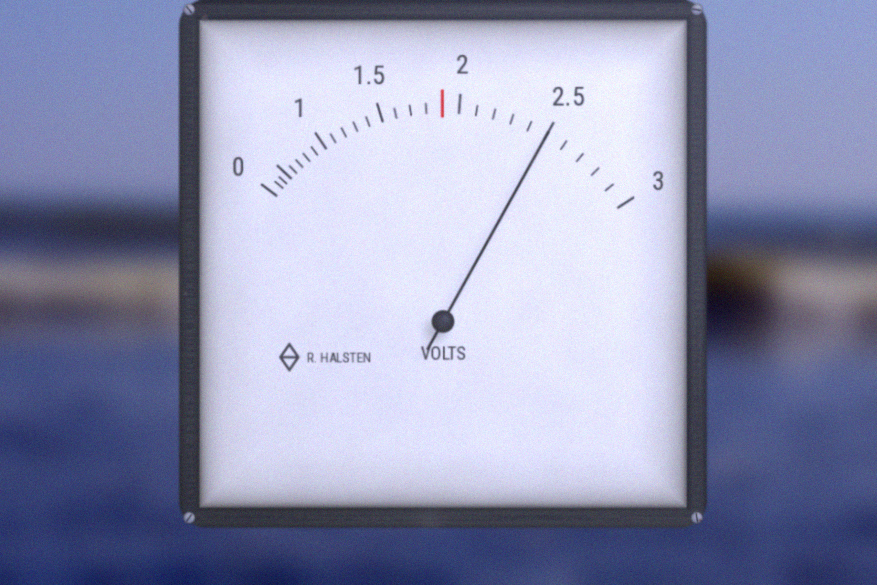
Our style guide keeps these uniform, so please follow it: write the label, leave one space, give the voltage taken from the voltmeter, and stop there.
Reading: 2.5 V
